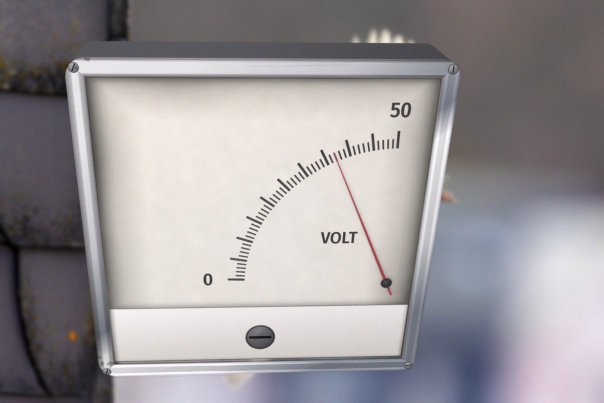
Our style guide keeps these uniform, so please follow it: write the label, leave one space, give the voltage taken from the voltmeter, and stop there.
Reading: 37 V
